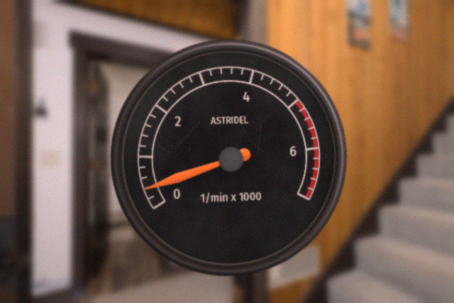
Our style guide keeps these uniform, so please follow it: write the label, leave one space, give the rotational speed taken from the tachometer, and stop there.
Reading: 400 rpm
